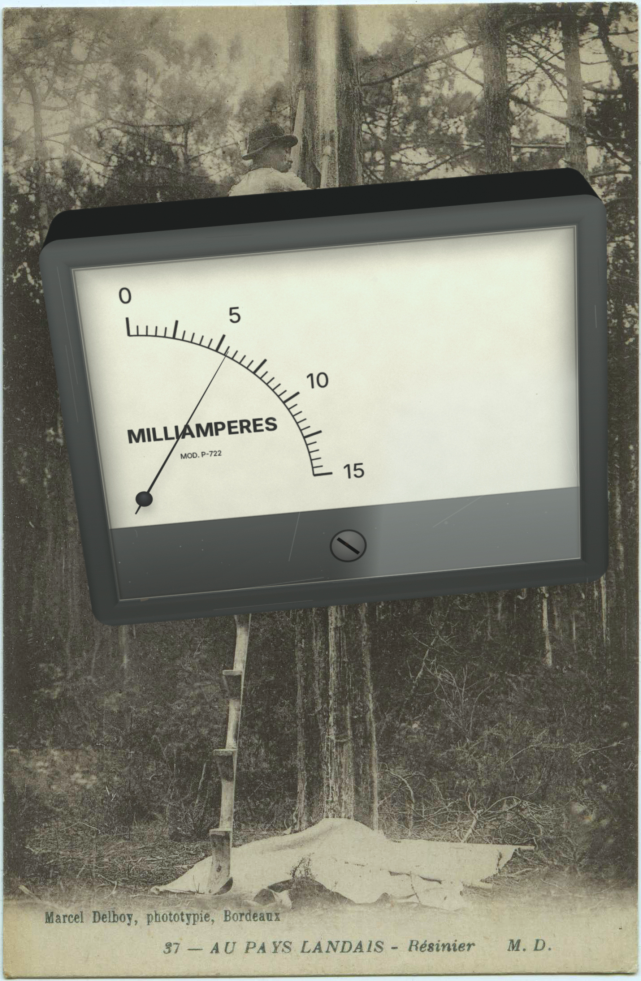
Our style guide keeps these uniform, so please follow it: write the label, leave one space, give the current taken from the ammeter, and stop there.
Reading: 5.5 mA
